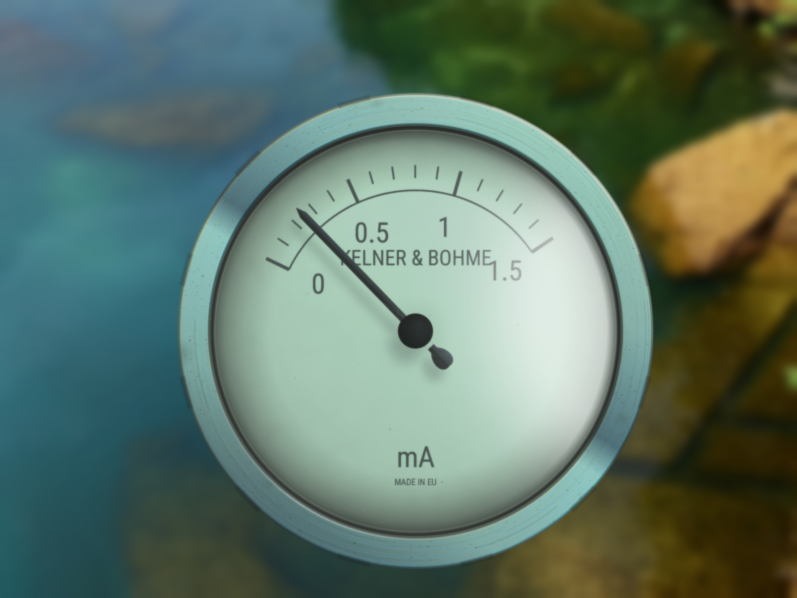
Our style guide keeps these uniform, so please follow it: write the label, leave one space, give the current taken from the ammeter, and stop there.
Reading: 0.25 mA
